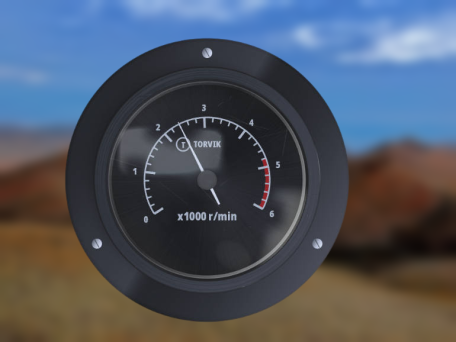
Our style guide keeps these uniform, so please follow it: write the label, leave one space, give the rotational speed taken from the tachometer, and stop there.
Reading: 2400 rpm
